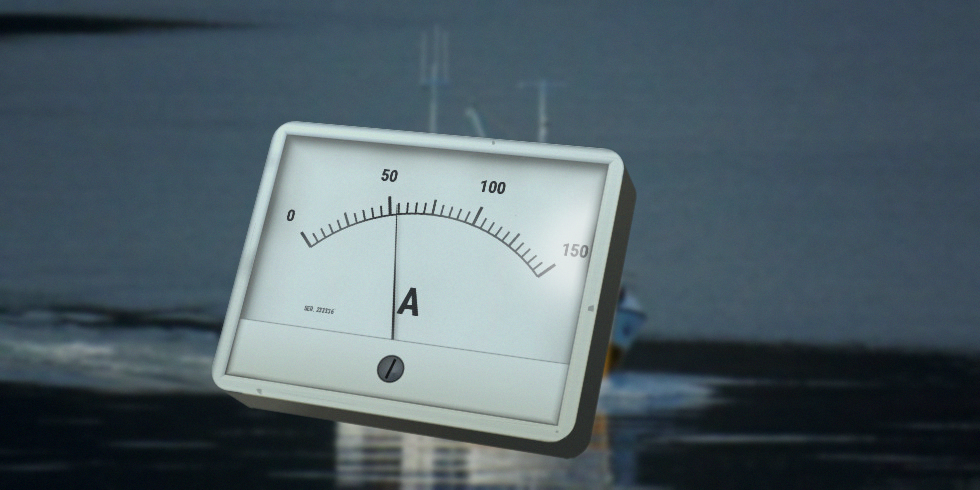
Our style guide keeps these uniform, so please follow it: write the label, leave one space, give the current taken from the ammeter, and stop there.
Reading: 55 A
